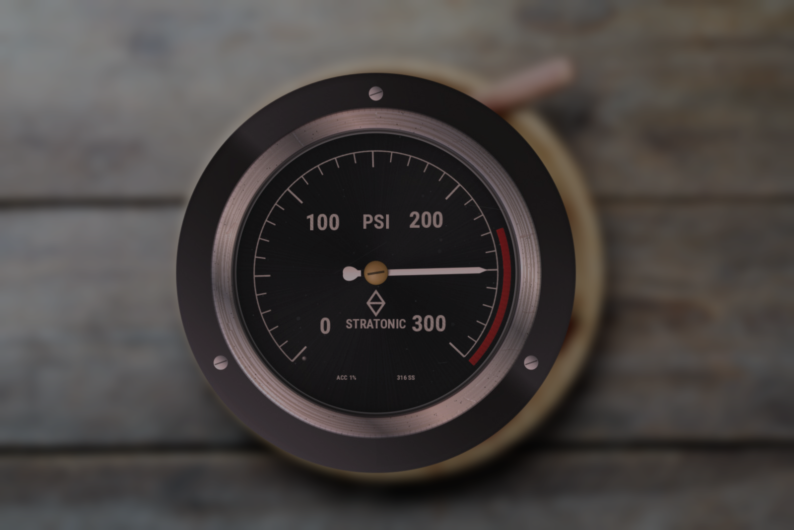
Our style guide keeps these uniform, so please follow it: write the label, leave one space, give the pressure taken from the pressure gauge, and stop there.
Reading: 250 psi
